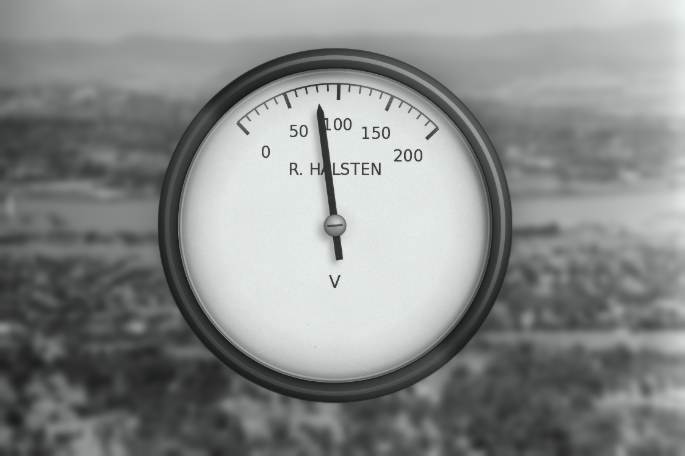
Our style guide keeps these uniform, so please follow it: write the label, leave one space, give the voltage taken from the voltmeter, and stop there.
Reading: 80 V
